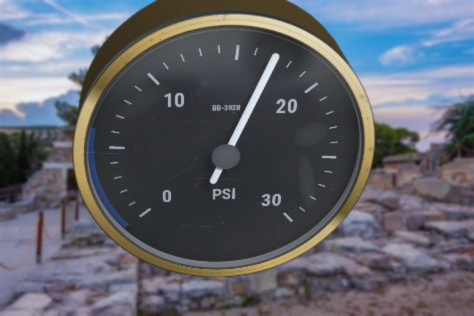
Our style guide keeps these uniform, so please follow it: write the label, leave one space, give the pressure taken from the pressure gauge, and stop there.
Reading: 17 psi
